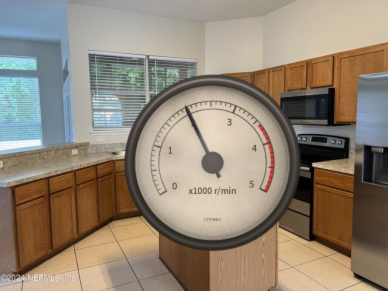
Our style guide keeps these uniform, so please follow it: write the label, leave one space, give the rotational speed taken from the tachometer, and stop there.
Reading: 2000 rpm
